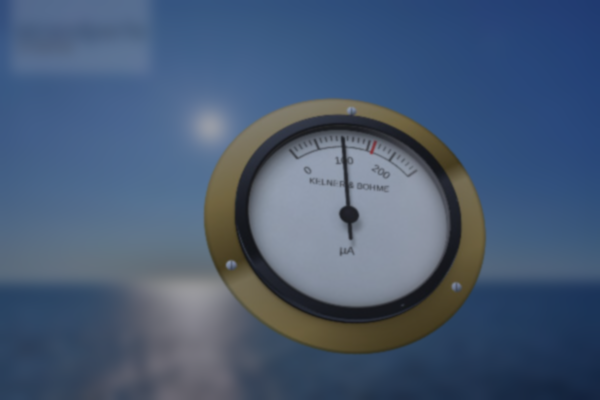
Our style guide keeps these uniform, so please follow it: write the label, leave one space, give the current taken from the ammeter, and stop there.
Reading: 100 µA
